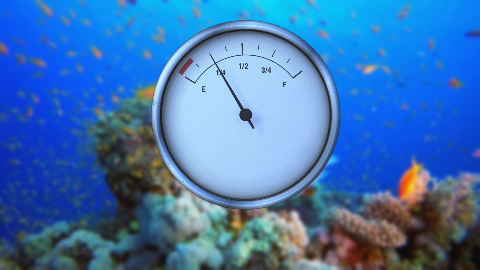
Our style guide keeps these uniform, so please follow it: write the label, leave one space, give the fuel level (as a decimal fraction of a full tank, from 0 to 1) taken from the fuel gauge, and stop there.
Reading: 0.25
